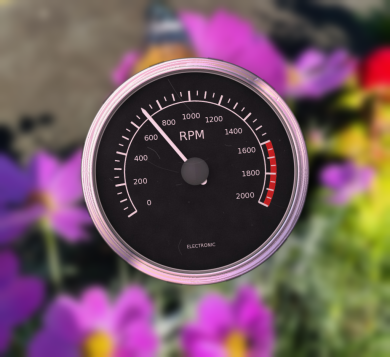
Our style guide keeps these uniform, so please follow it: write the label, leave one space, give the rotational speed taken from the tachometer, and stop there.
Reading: 700 rpm
